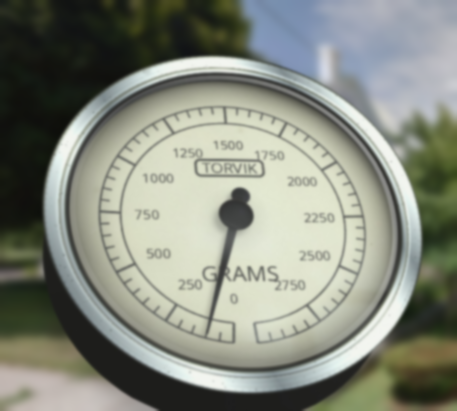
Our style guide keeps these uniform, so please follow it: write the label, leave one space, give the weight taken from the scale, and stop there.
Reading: 100 g
